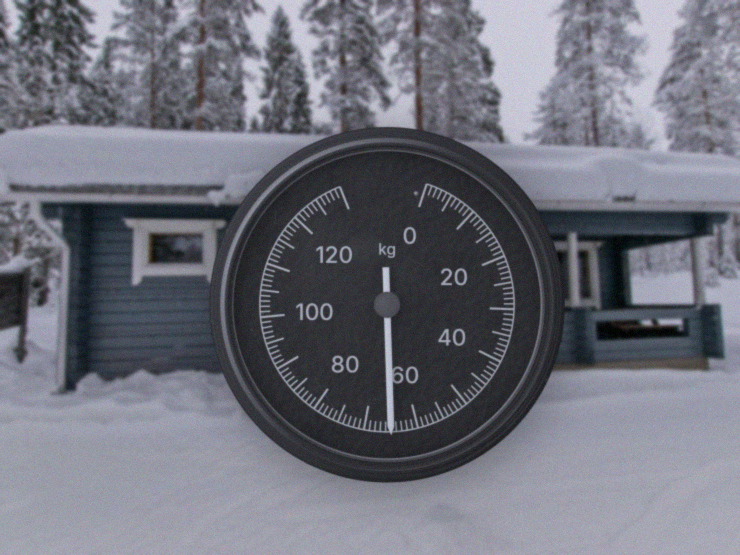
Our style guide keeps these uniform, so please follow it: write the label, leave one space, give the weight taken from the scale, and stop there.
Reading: 65 kg
